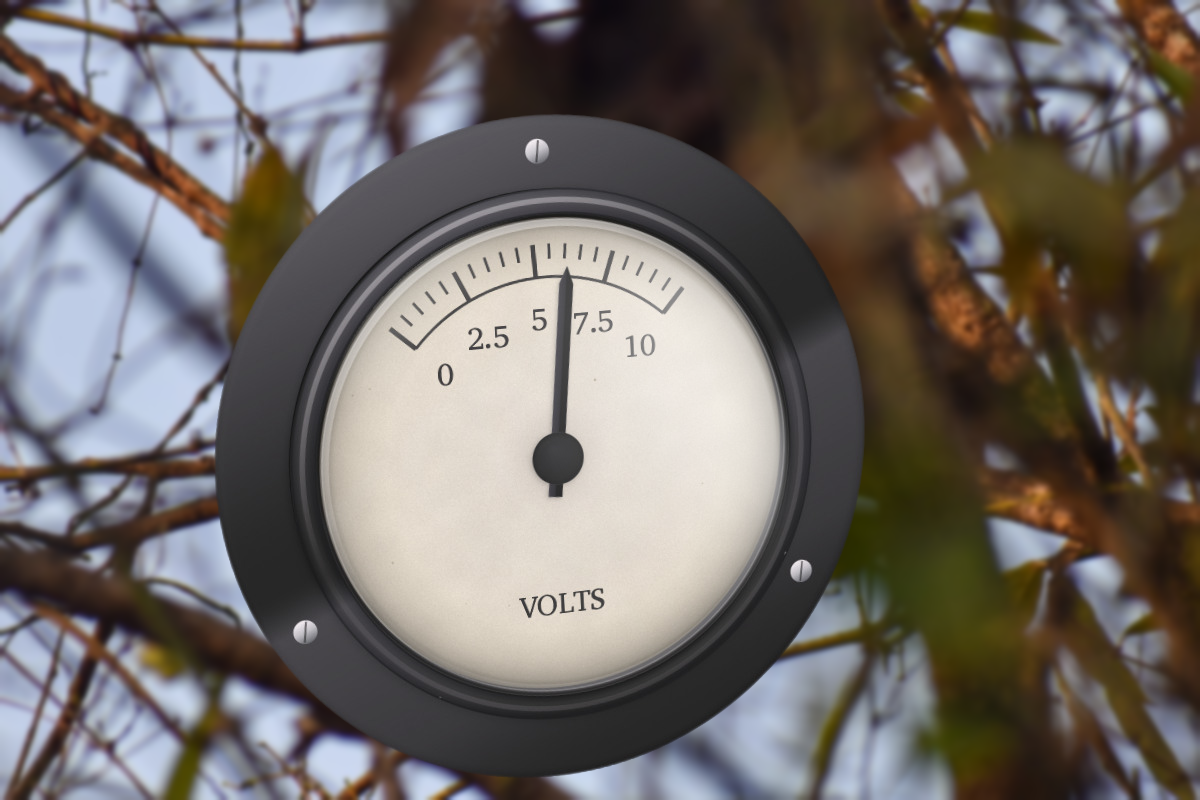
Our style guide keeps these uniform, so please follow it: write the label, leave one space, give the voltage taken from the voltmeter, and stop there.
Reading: 6 V
